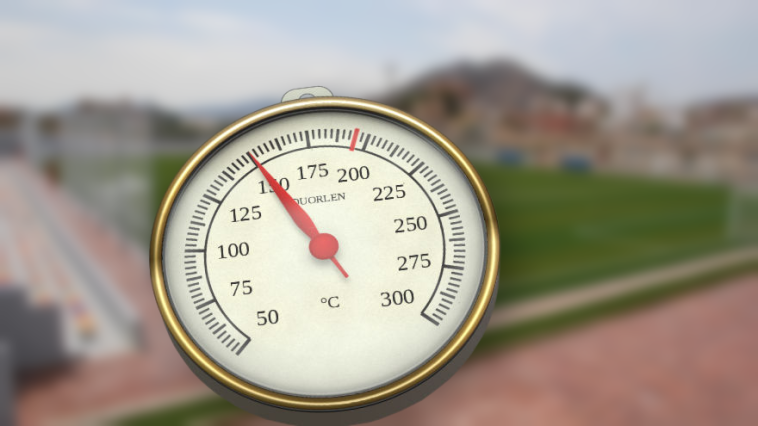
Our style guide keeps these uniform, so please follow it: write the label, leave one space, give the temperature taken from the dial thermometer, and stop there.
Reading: 150 °C
